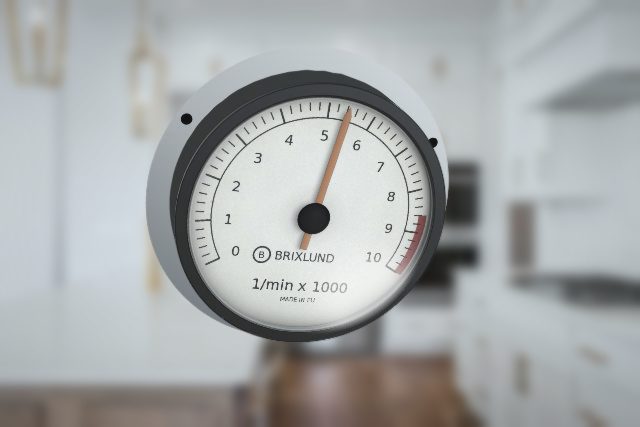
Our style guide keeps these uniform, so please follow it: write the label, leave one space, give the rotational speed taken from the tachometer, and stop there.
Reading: 5400 rpm
